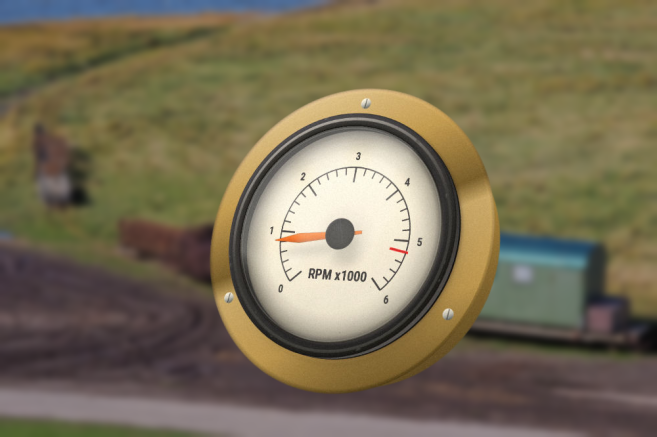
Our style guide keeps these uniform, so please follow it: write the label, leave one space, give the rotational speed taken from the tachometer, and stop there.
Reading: 800 rpm
